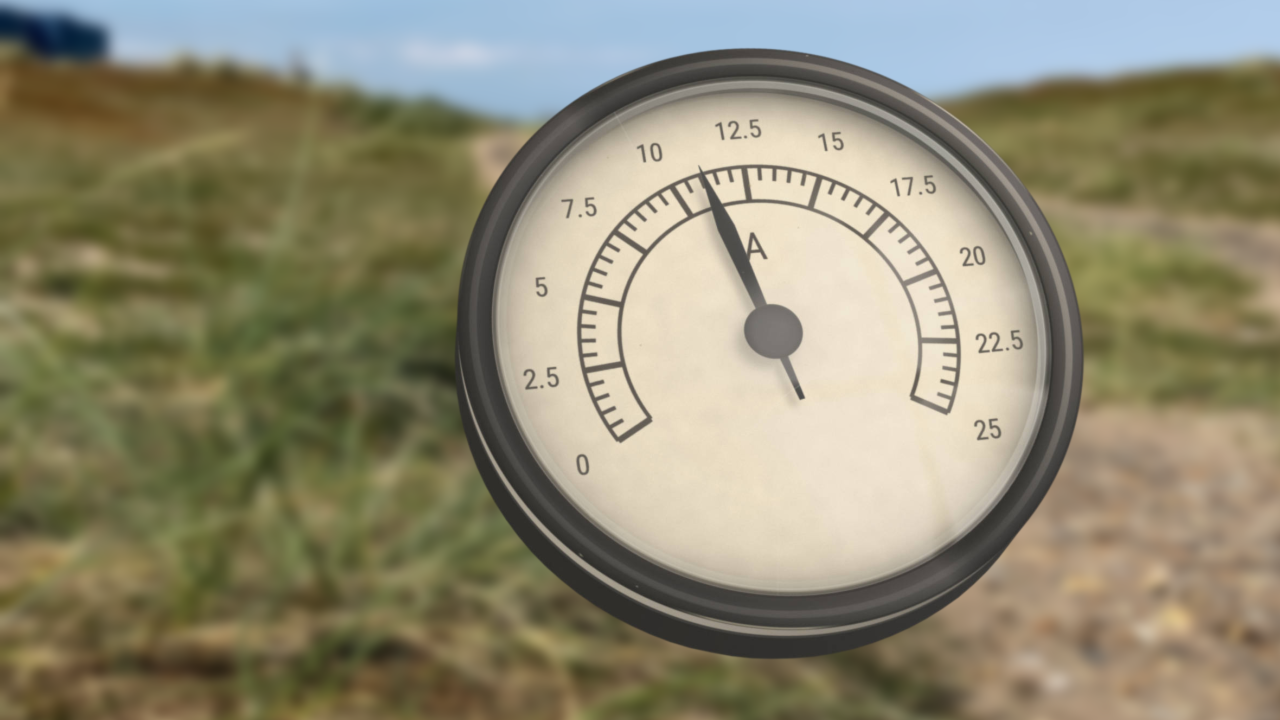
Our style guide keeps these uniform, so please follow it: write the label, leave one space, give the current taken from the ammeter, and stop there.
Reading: 11 A
